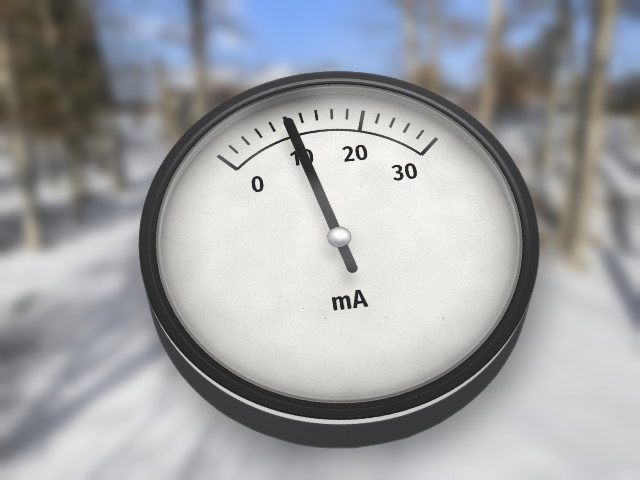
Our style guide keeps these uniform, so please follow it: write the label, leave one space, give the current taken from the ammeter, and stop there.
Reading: 10 mA
